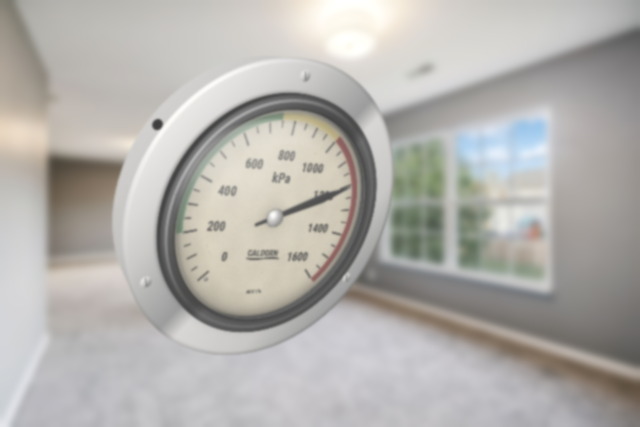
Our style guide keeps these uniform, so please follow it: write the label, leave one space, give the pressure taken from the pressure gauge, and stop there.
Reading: 1200 kPa
